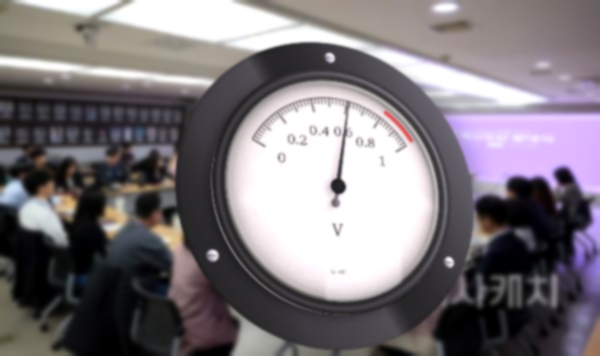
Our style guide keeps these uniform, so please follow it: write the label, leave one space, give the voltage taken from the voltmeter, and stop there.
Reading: 0.6 V
